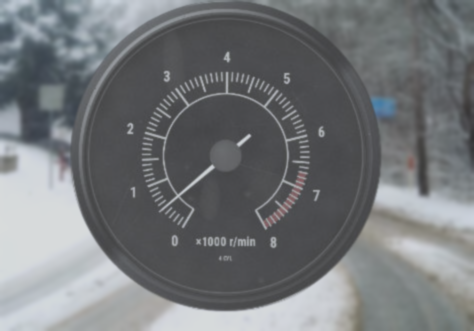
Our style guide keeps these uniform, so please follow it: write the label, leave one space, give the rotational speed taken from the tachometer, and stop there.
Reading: 500 rpm
